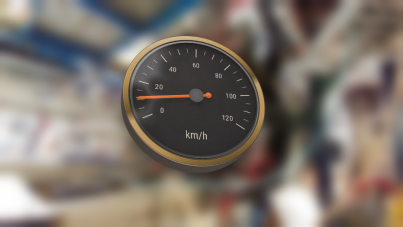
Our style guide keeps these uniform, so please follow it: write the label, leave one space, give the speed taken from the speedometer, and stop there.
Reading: 10 km/h
